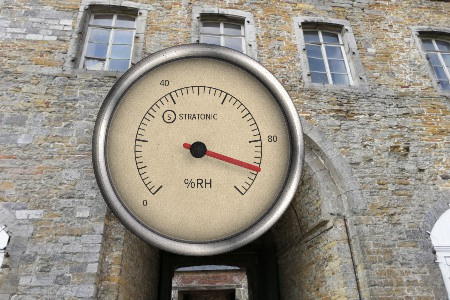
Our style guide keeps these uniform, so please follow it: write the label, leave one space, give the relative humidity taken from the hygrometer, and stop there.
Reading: 90 %
